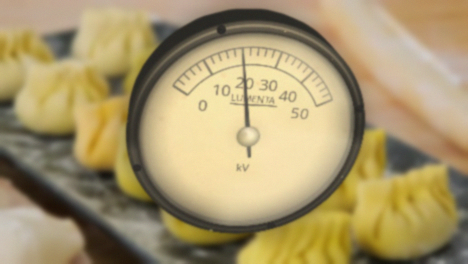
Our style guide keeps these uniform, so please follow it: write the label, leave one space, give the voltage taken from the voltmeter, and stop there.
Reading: 20 kV
